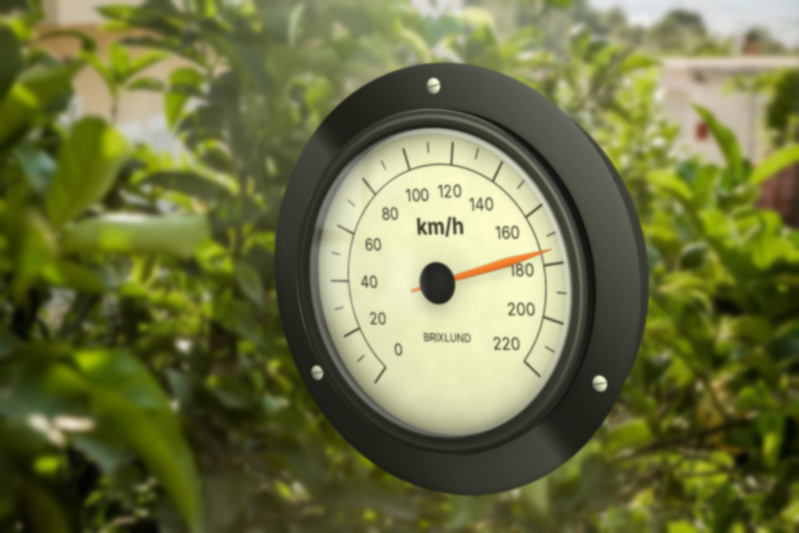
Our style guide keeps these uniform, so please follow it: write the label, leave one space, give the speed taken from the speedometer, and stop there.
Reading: 175 km/h
